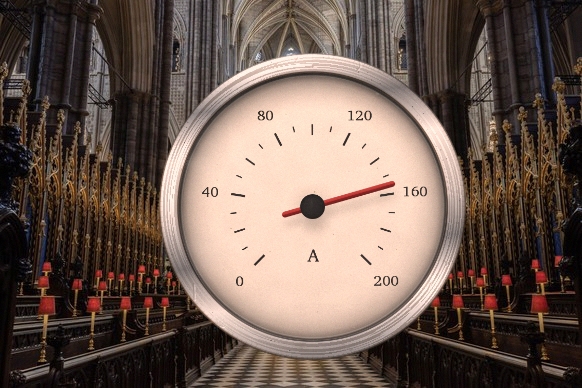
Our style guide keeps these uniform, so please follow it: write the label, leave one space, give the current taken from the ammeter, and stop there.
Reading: 155 A
